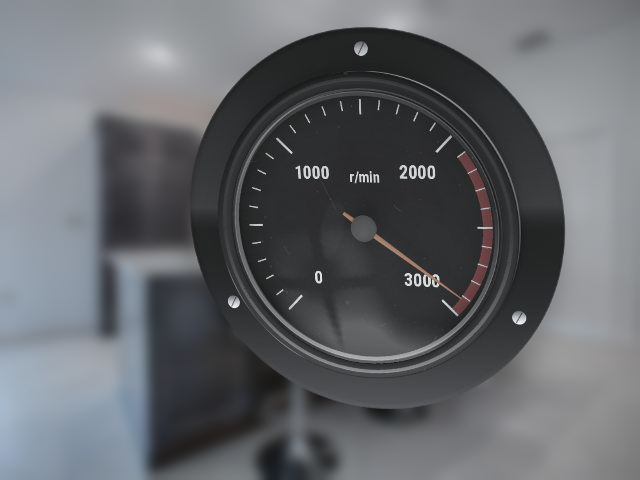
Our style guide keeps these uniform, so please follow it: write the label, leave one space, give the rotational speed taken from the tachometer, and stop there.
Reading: 2900 rpm
